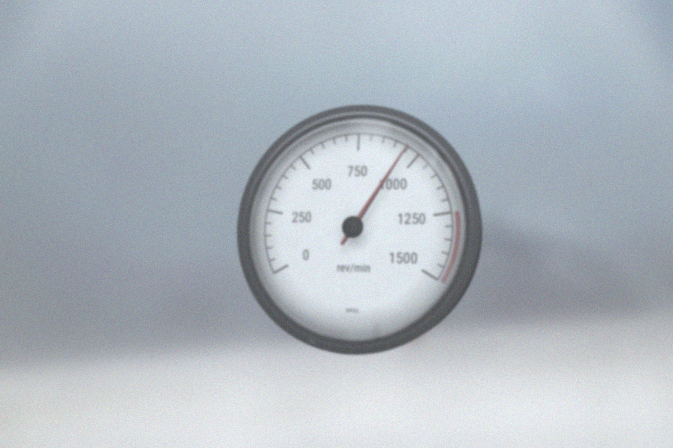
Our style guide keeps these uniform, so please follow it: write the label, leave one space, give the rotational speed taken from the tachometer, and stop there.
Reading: 950 rpm
